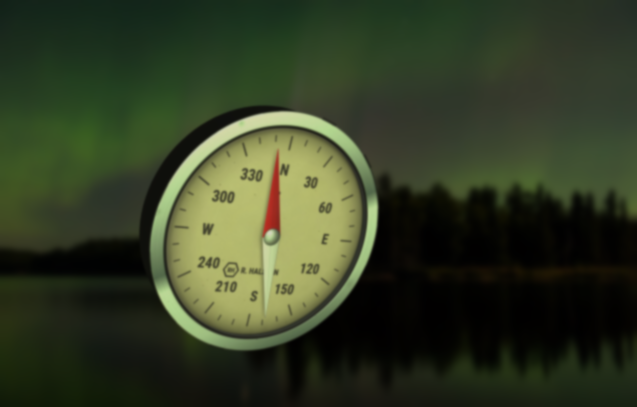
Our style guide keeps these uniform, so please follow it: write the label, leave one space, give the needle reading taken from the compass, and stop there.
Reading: 350 °
